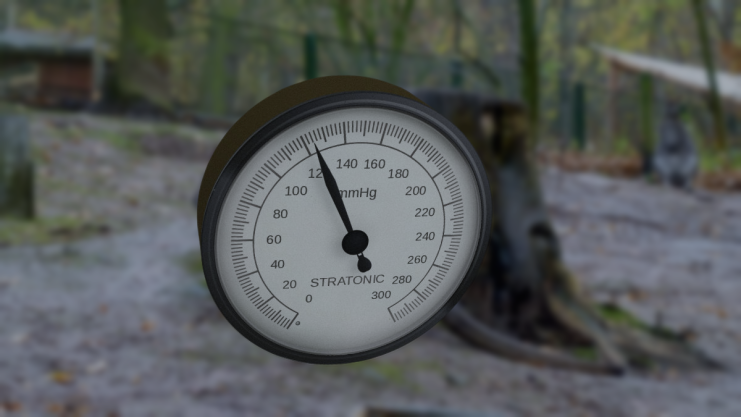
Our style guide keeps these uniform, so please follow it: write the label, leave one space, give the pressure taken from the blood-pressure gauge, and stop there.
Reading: 124 mmHg
